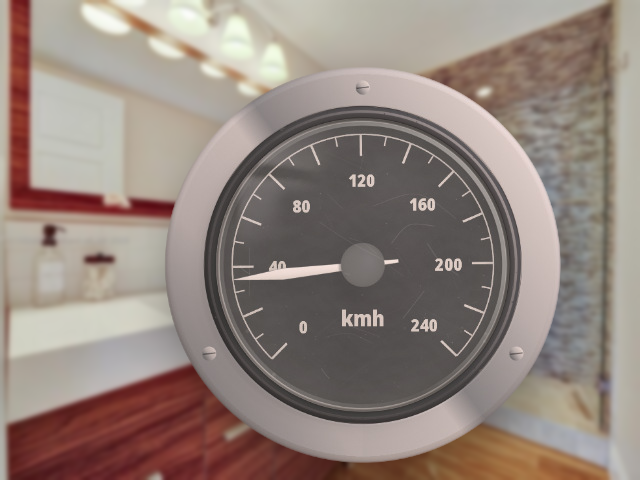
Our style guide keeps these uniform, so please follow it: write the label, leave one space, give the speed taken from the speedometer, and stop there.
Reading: 35 km/h
